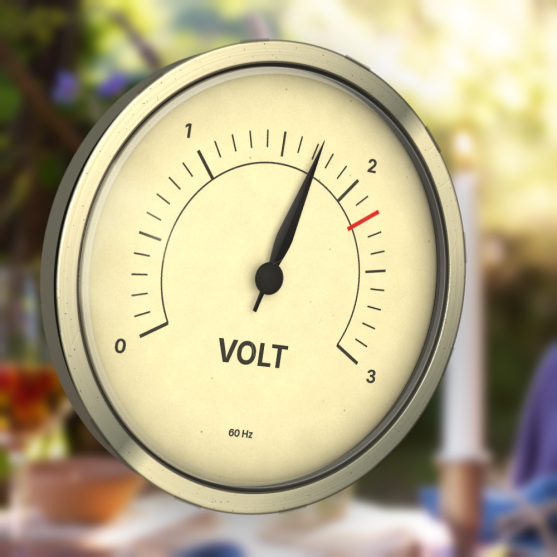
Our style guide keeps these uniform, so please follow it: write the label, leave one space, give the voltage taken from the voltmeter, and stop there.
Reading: 1.7 V
